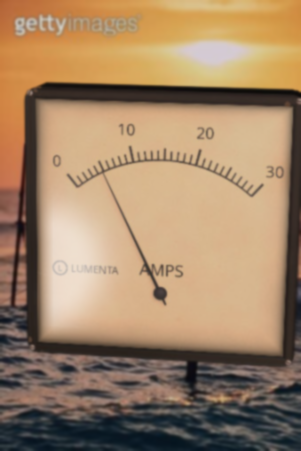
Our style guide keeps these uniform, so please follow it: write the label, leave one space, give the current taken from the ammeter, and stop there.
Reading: 5 A
